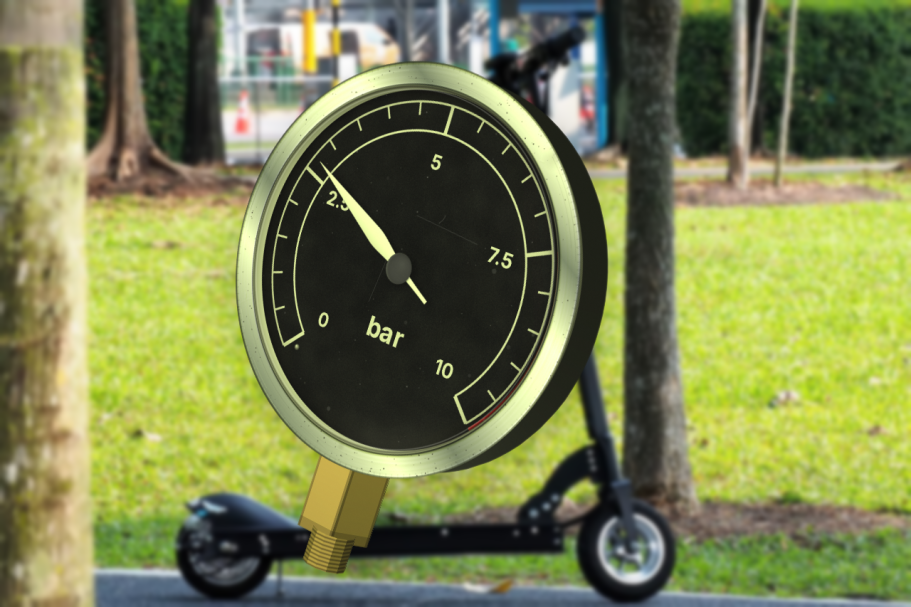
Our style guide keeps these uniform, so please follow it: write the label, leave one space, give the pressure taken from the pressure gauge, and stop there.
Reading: 2.75 bar
